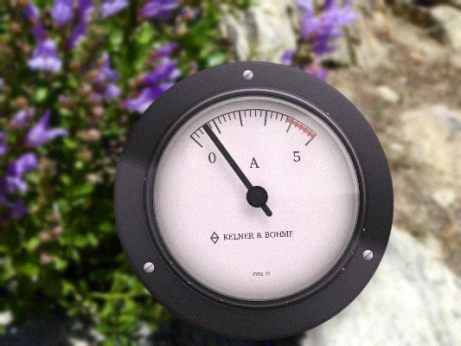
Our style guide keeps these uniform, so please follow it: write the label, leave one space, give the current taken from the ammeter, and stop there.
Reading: 0.6 A
